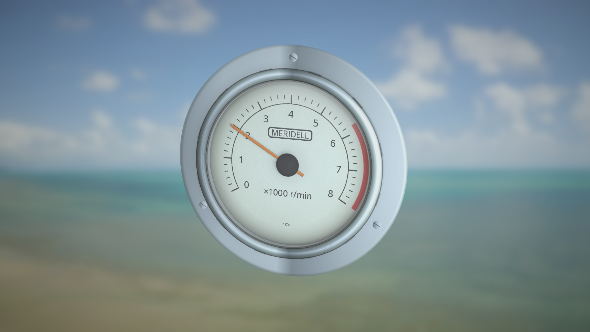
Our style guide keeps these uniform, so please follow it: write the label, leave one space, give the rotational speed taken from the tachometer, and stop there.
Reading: 2000 rpm
